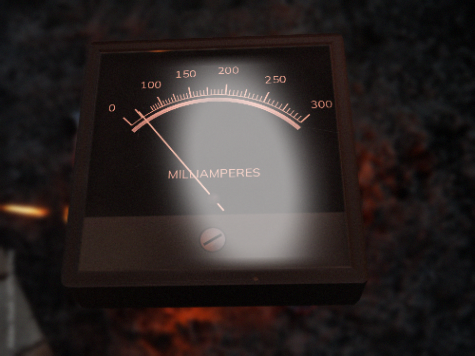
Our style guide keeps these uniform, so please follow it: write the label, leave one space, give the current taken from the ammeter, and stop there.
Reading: 50 mA
